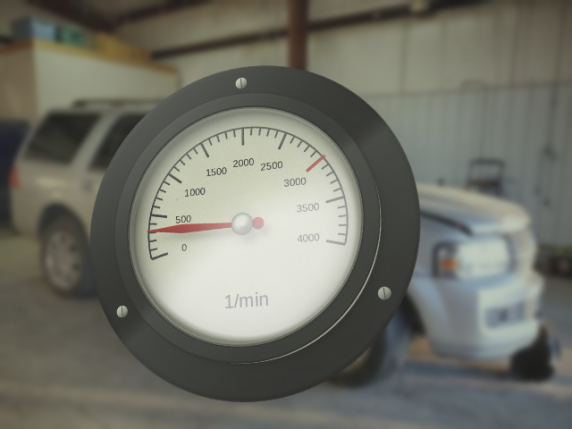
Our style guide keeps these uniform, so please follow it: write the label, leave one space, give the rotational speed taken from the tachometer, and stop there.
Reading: 300 rpm
